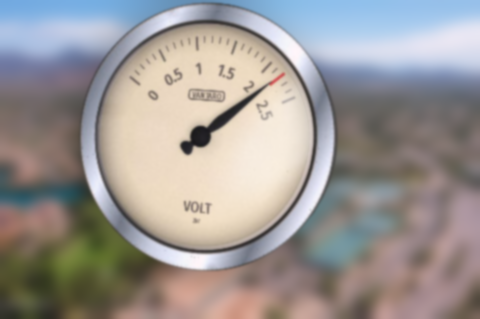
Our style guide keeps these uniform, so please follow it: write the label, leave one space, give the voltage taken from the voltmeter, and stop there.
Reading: 2.2 V
